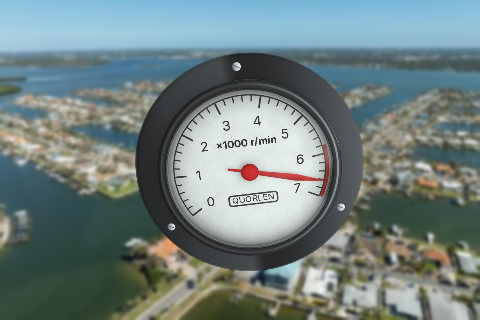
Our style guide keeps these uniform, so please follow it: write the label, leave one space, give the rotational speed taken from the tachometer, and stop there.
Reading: 6600 rpm
